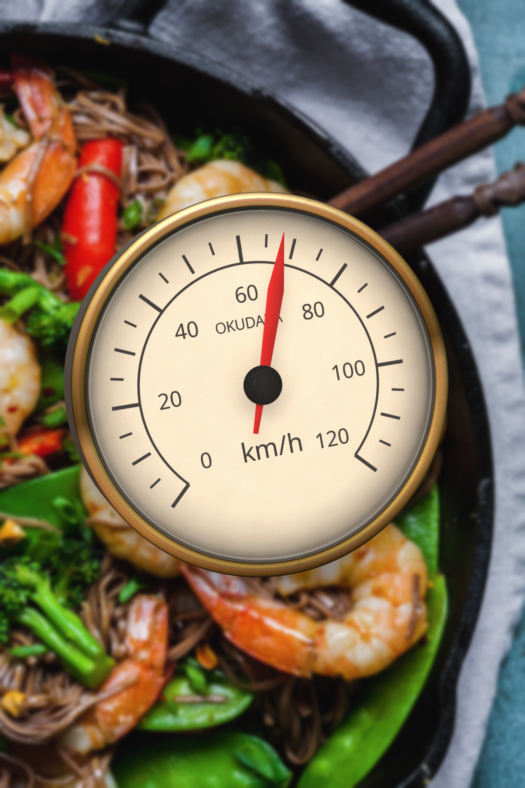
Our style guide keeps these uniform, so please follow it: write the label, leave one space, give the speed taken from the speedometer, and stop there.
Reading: 67.5 km/h
